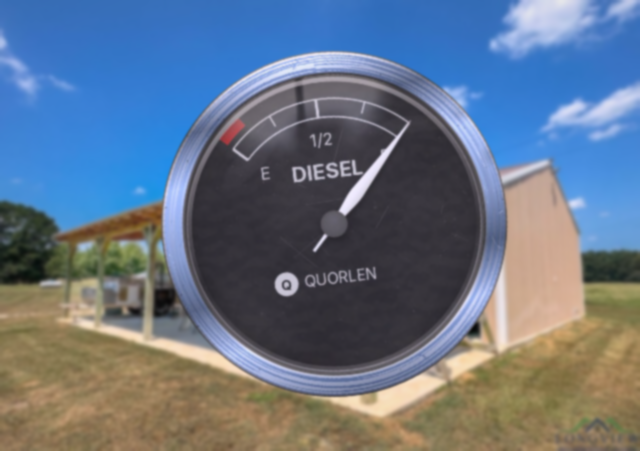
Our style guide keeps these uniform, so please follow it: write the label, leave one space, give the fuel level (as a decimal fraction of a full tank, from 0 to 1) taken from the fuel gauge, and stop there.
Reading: 1
